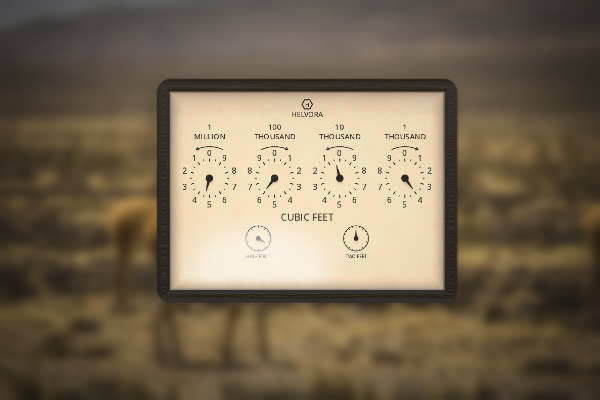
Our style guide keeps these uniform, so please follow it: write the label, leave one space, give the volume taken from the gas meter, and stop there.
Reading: 460400 ft³
